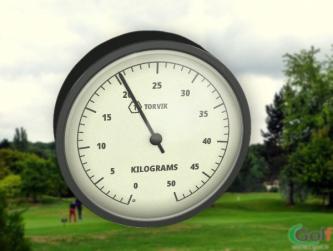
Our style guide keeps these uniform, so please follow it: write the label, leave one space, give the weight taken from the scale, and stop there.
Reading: 20.5 kg
